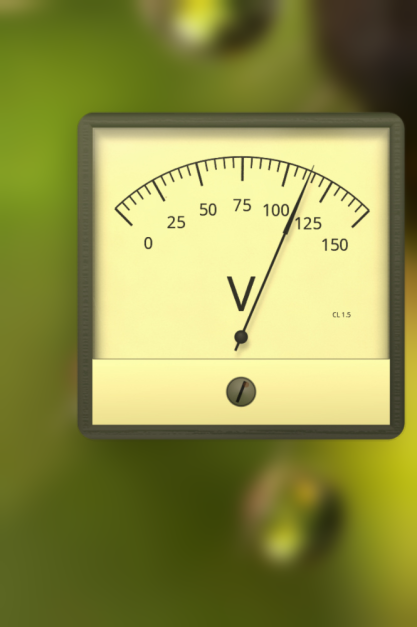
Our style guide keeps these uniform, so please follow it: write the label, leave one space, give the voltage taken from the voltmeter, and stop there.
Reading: 112.5 V
